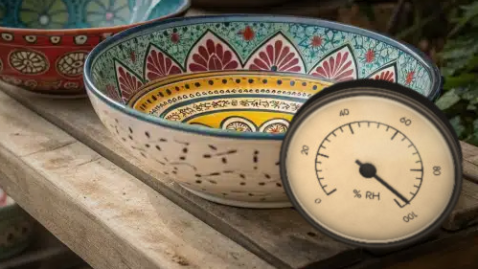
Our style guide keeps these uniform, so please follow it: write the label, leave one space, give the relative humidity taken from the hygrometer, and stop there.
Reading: 96 %
